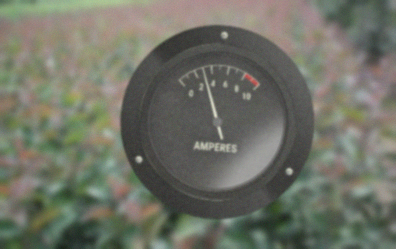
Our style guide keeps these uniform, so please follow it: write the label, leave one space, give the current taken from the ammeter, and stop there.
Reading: 3 A
